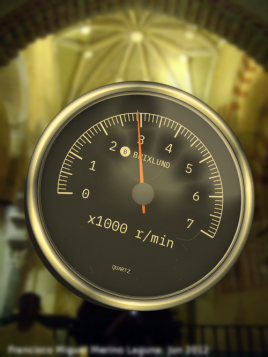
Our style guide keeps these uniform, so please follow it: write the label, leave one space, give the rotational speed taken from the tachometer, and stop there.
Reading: 2900 rpm
